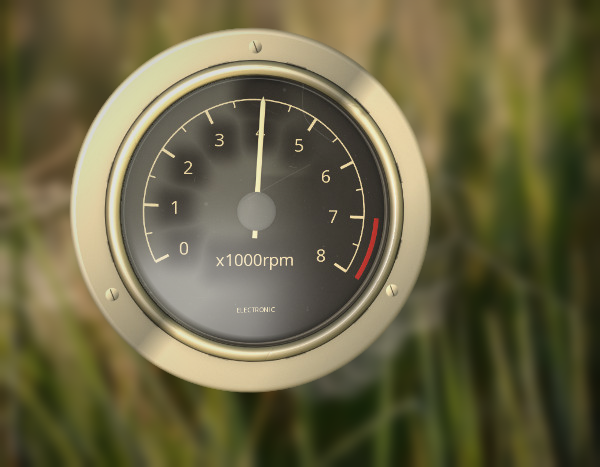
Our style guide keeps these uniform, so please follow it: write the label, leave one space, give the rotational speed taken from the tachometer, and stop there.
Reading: 4000 rpm
